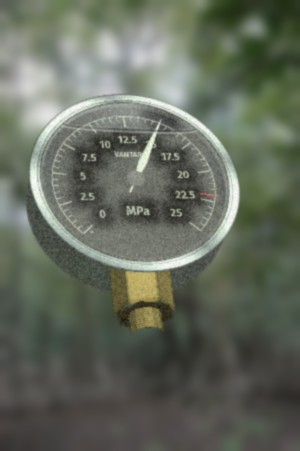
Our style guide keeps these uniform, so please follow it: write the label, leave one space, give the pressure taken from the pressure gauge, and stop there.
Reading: 15 MPa
